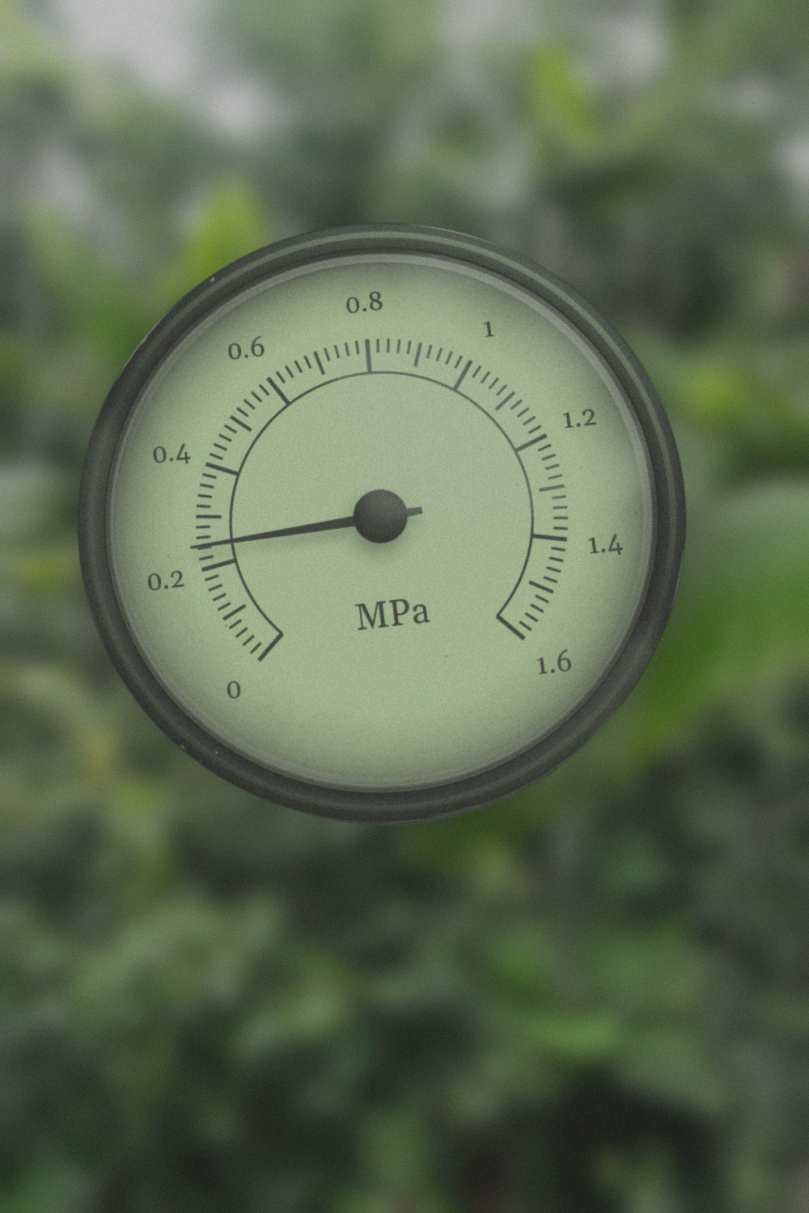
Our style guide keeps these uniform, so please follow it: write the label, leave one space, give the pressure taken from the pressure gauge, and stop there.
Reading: 0.24 MPa
